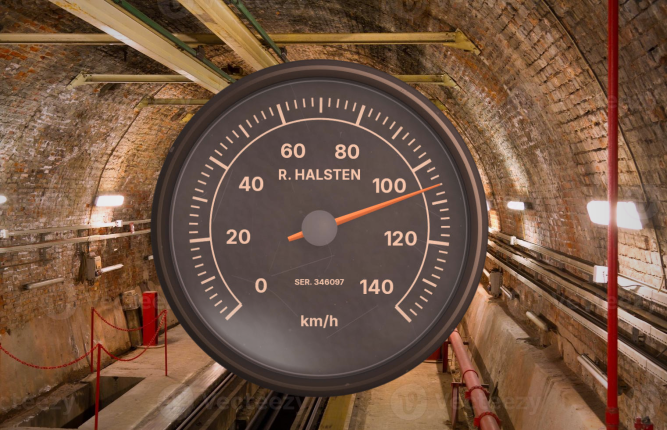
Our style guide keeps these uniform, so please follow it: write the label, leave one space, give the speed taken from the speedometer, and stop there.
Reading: 106 km/h
